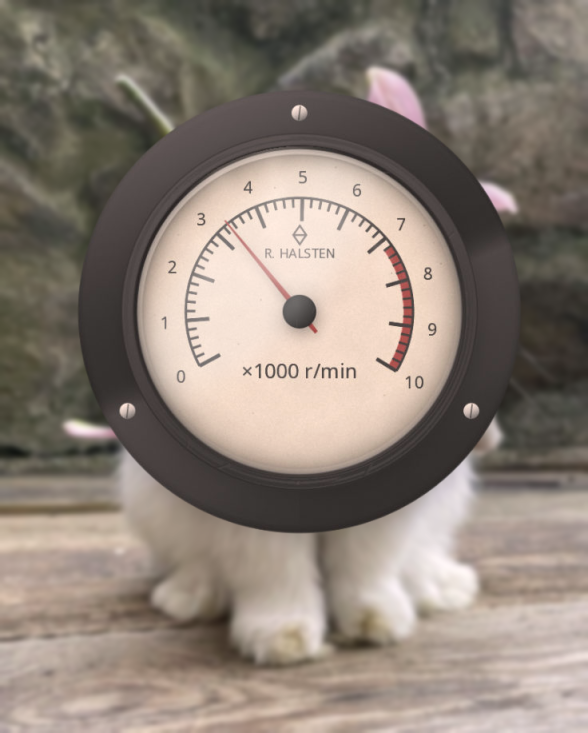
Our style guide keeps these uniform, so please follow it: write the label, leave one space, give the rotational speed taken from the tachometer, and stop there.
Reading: 3300 rpm
